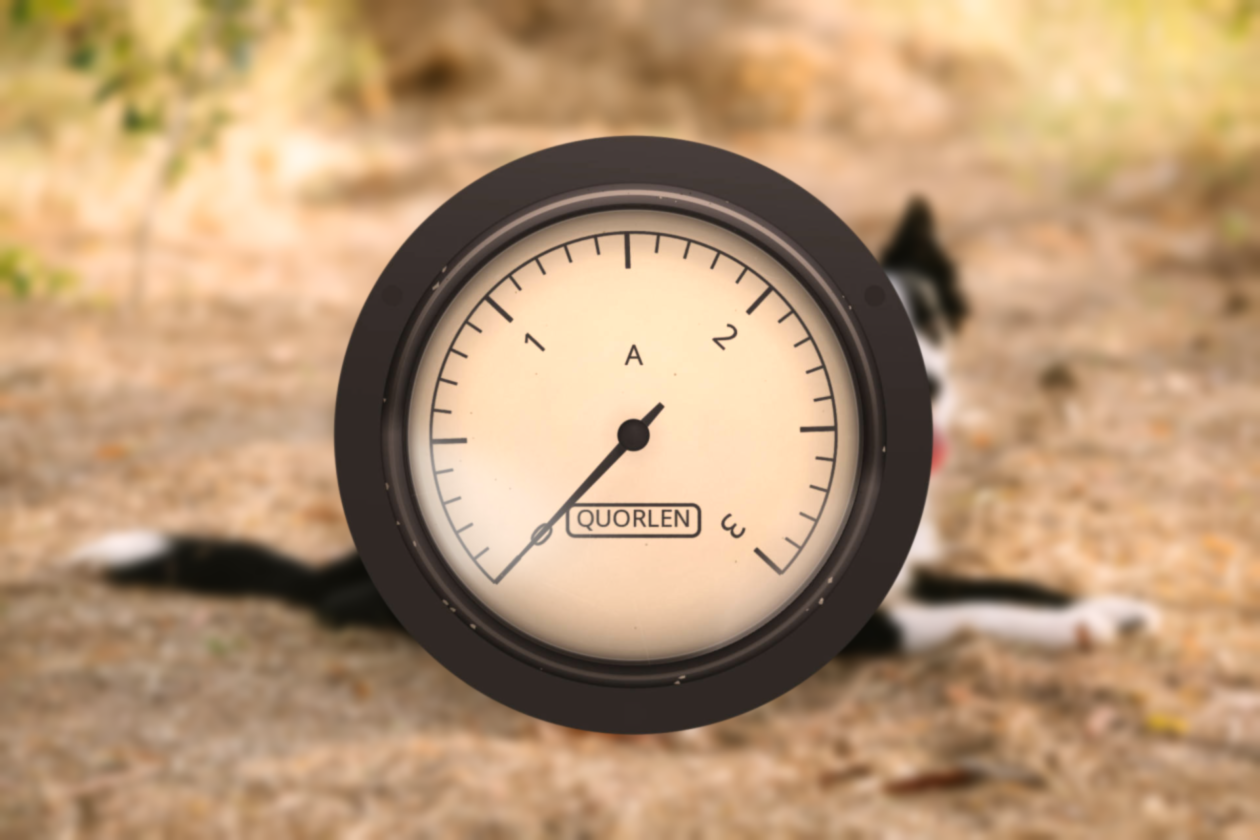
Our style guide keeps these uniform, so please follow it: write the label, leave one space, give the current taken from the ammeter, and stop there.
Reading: 0 A
